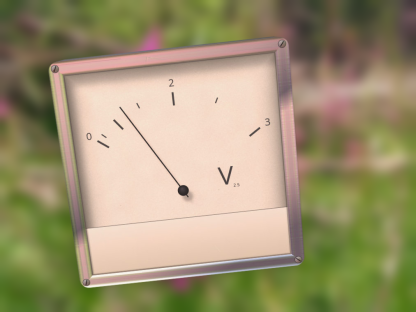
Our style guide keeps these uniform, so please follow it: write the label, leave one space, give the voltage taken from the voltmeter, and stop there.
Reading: 1.25 V
